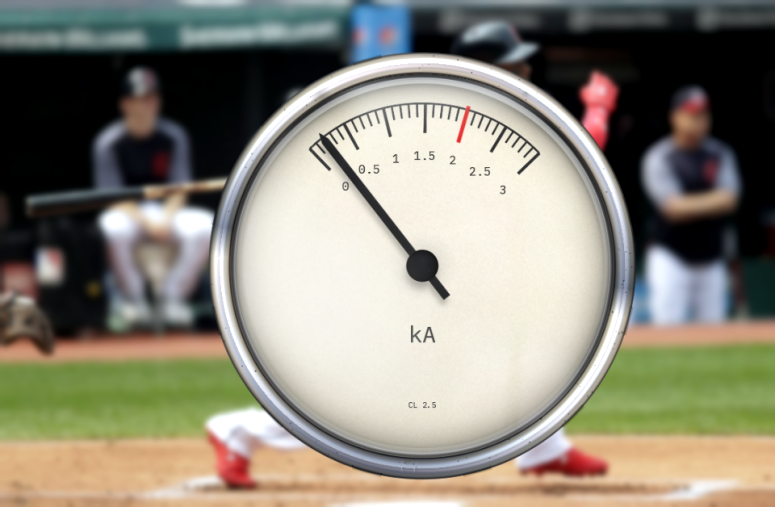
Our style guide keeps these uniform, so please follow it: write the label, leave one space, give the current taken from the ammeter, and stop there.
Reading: 0.2 kA
